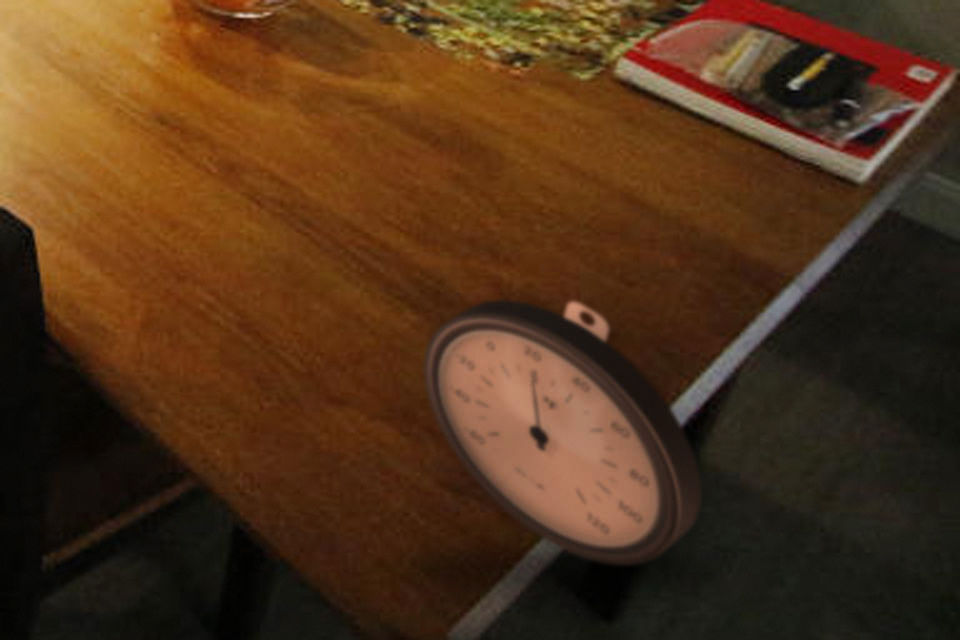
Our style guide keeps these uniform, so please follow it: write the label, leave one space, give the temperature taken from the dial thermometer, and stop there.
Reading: 20 °F
